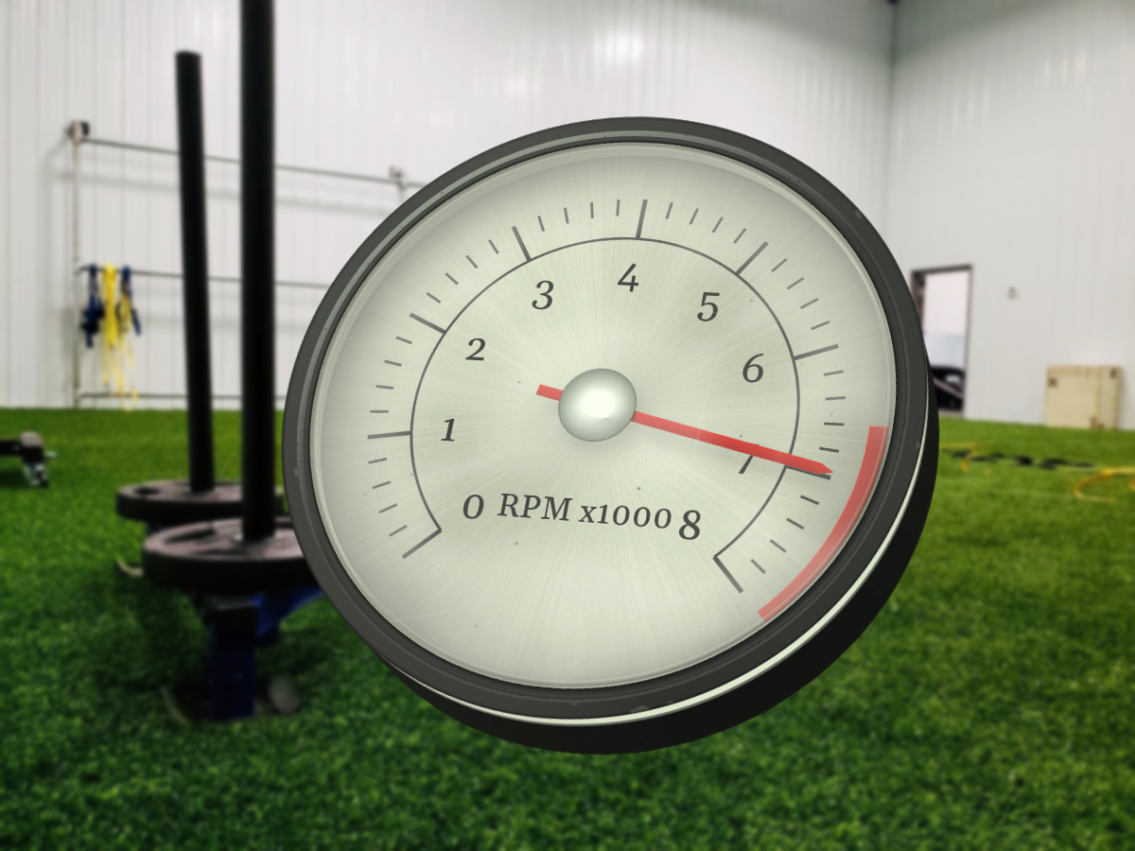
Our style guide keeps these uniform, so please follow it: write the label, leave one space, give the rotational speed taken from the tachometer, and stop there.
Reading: 7000 rpm
